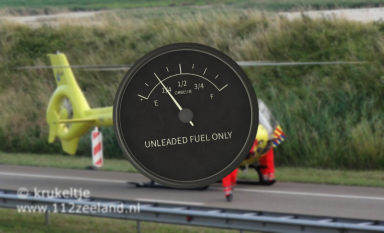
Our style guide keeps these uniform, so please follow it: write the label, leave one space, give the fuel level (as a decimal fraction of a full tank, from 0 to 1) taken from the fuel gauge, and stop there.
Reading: 0.25
